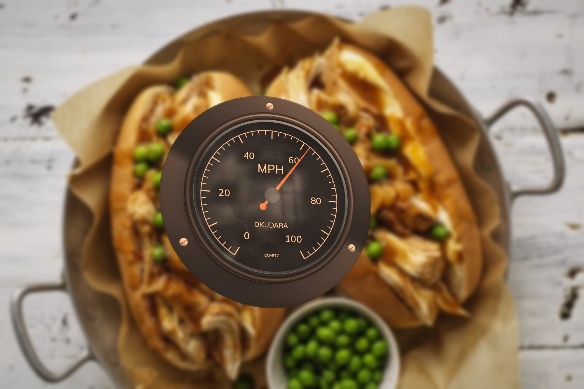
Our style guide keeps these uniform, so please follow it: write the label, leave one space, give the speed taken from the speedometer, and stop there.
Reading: 62 mph
